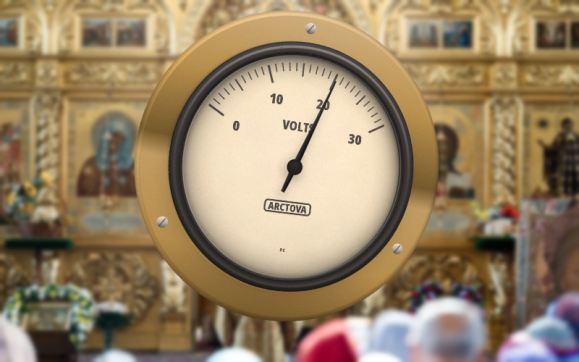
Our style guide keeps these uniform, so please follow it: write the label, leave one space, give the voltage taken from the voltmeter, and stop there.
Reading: 20 V
